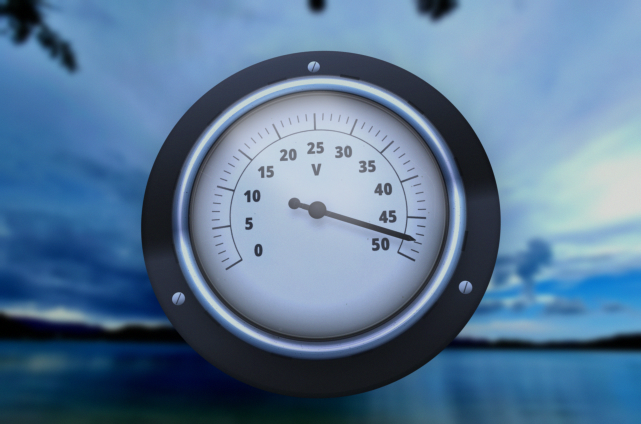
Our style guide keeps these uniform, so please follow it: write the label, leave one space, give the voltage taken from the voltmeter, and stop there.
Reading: 48 V
